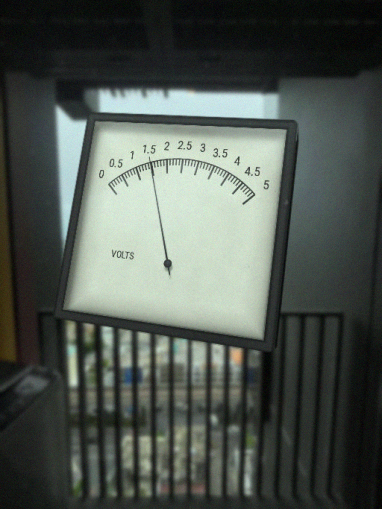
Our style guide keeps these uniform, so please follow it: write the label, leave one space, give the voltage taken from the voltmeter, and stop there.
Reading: 1.5 V
